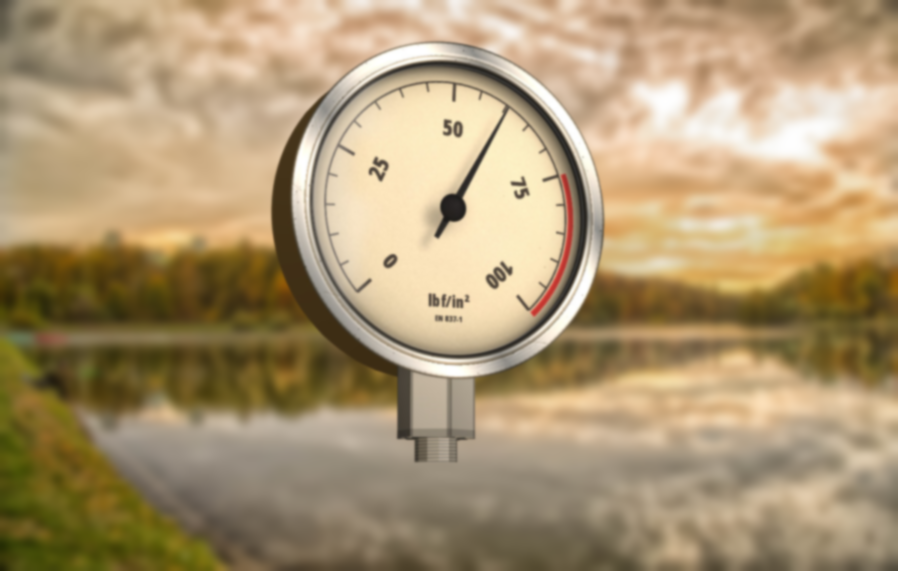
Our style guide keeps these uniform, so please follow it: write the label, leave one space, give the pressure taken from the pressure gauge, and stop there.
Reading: 60 psi
